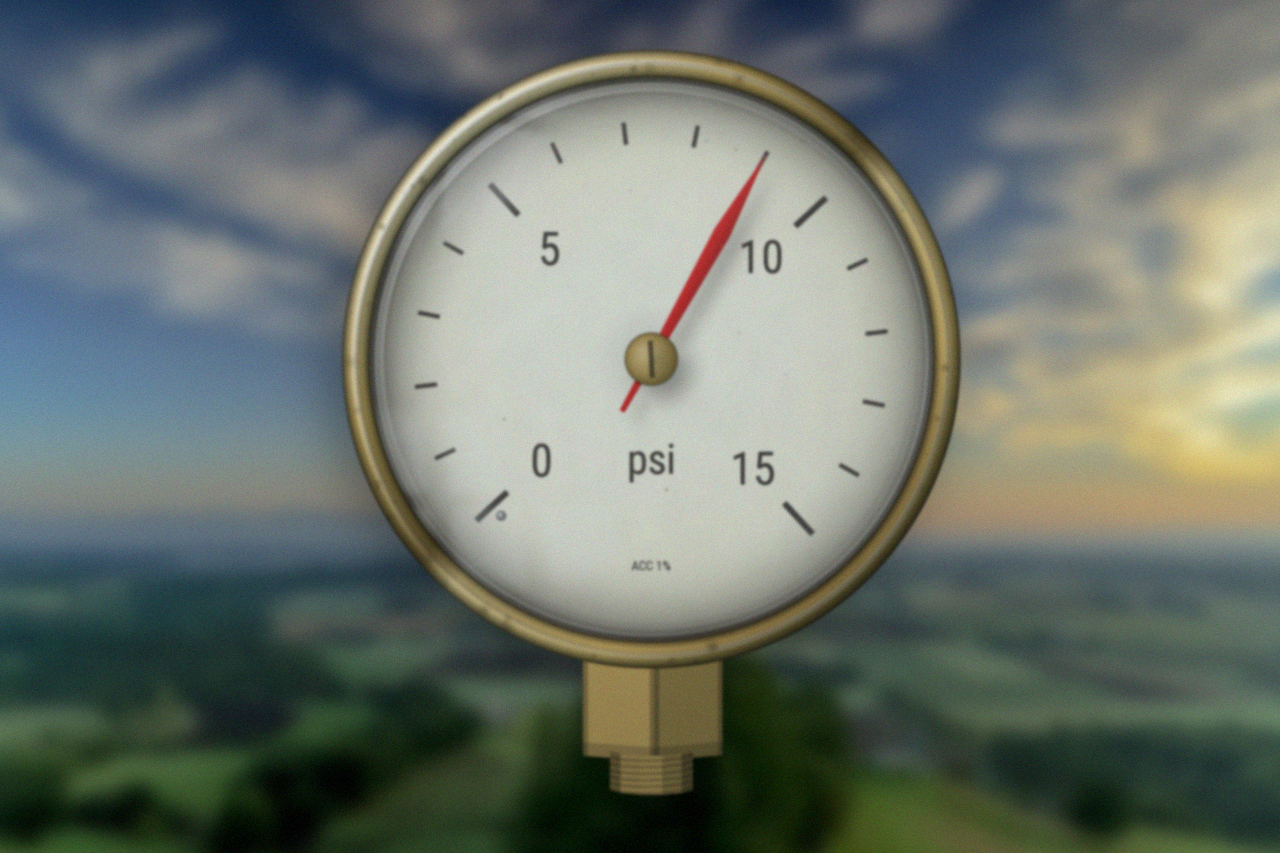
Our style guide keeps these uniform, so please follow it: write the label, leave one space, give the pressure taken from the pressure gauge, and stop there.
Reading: 9 psi
